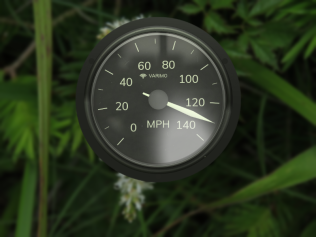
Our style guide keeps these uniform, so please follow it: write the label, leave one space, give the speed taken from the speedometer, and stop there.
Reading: 130 mph
